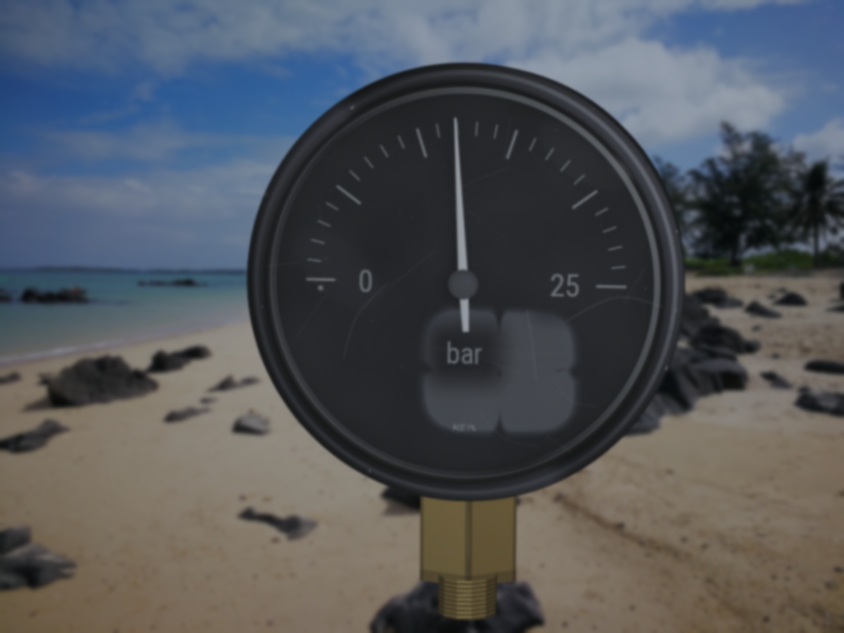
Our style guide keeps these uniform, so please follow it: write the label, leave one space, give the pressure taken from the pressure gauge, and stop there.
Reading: 12 bar
